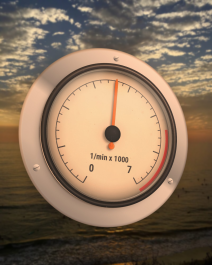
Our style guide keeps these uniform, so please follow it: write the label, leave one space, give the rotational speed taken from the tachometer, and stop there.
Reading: 3600 rpm
